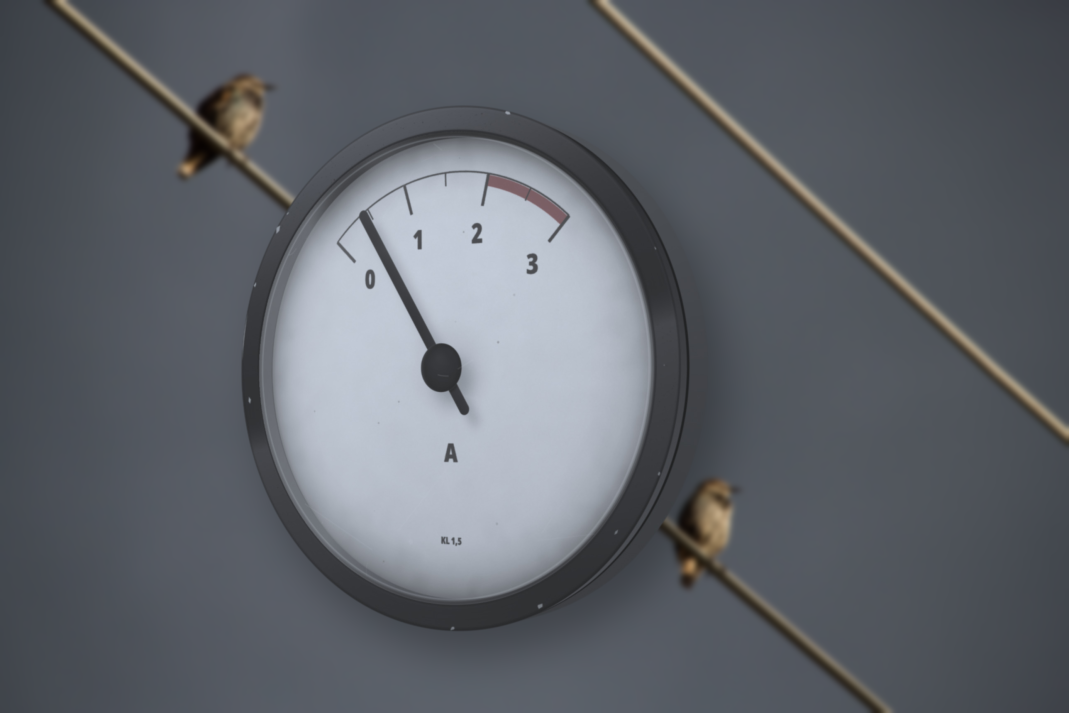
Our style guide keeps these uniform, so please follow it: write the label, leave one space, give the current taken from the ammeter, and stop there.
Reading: 0.5 A
